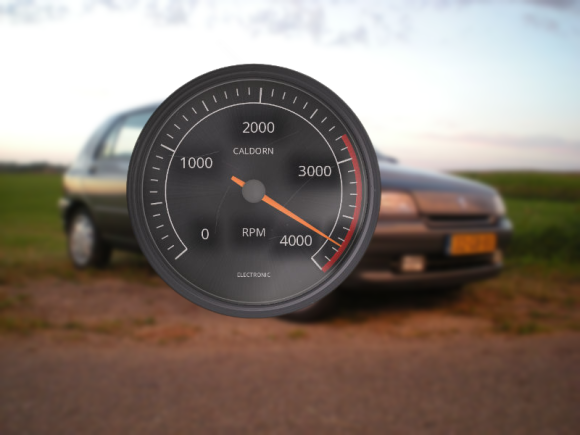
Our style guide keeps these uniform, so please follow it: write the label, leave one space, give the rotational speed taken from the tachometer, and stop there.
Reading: 3750 rpm
